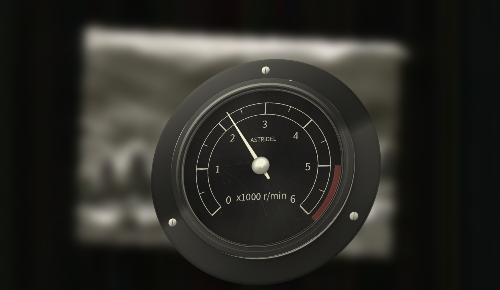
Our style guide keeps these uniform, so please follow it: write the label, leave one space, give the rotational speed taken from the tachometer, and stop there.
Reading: 2250 rpm
